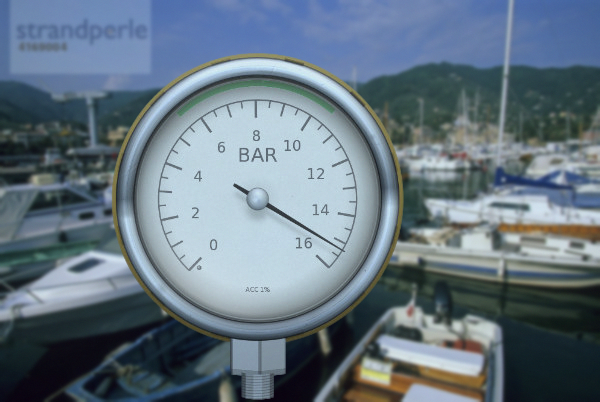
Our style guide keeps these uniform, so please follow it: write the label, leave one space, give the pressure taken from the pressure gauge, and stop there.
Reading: 15.25 bar
